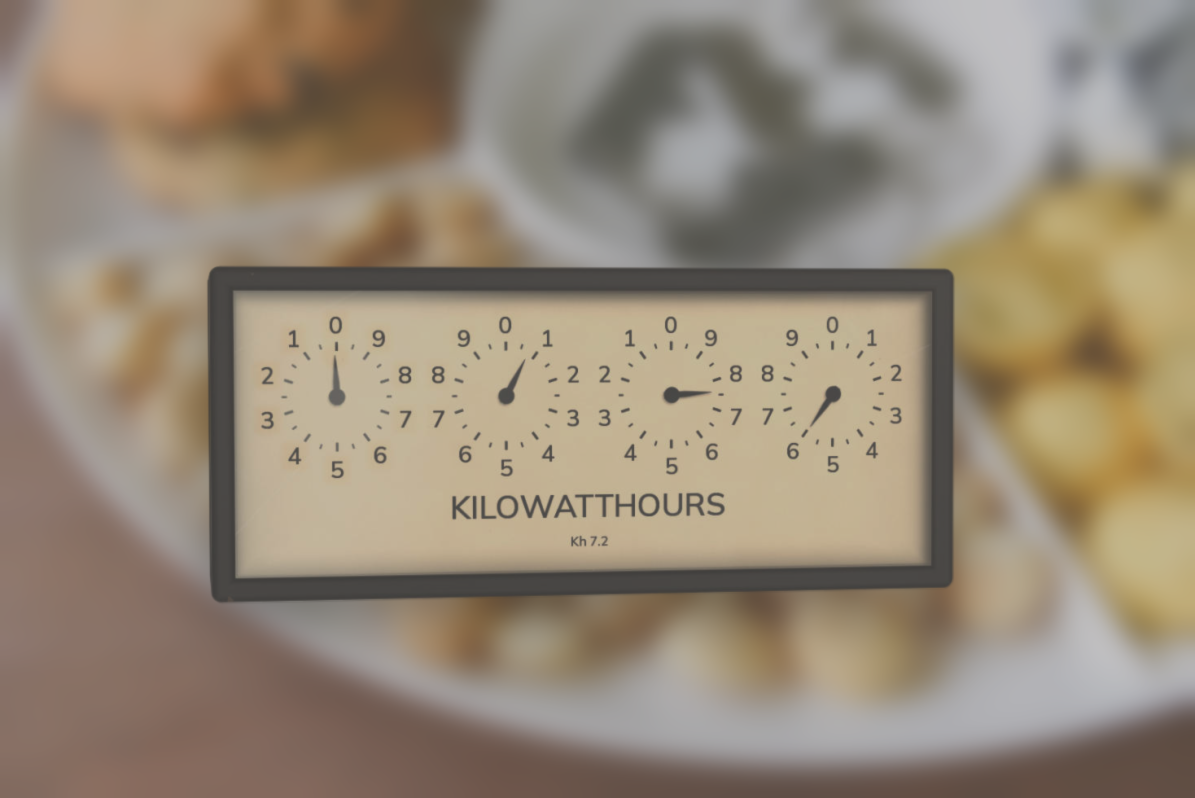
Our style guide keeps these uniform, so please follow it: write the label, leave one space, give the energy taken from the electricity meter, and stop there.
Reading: 76 kWh
